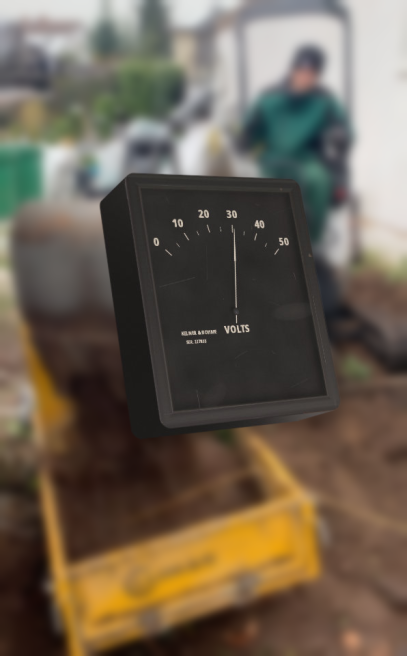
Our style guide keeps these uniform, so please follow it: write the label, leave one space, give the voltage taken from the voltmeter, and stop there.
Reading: 30 V
